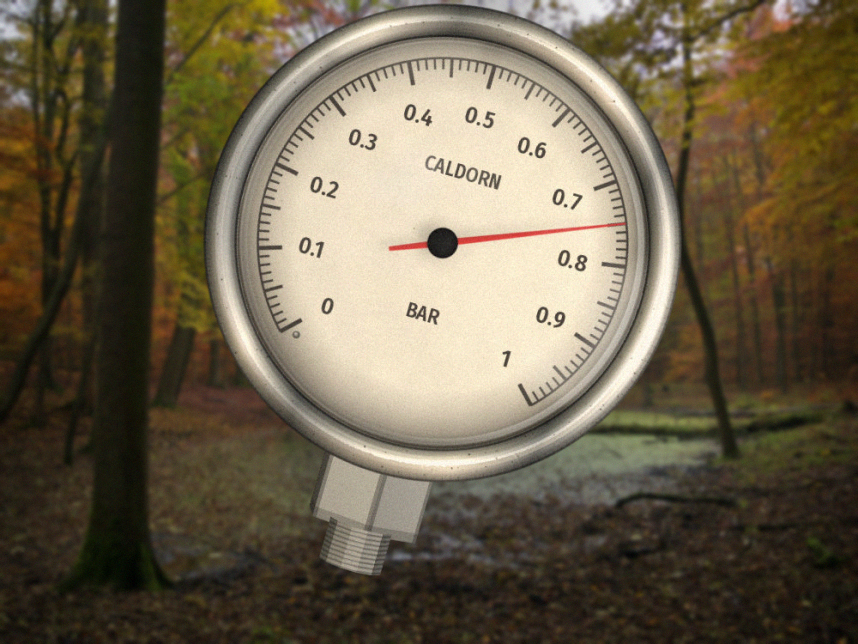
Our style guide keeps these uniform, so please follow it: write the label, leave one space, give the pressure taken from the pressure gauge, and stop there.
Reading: 0.75 bar
